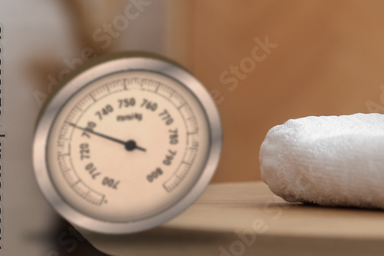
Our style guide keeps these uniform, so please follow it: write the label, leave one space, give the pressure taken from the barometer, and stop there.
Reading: 730 mmHg
